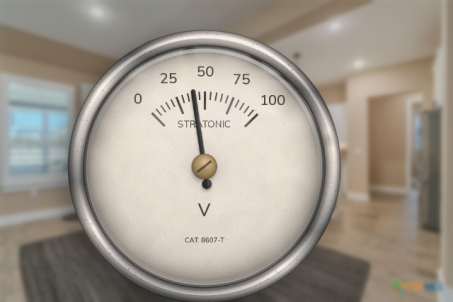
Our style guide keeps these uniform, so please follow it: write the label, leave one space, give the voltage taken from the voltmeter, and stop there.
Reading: 40 V
